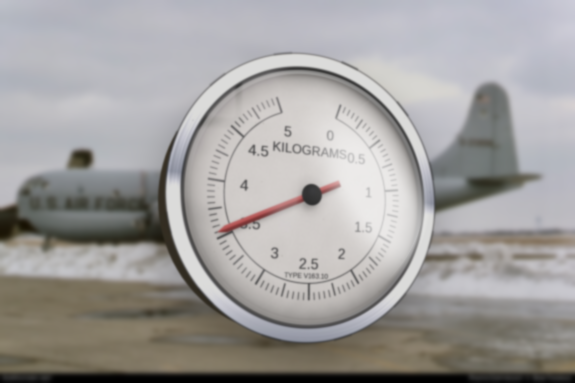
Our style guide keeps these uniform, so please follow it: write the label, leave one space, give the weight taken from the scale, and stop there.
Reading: 3.55 kg
